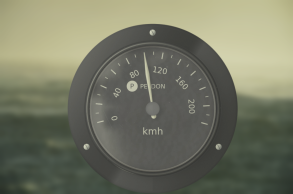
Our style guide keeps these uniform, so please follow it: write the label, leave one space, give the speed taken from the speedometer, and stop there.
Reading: 100 km/h
